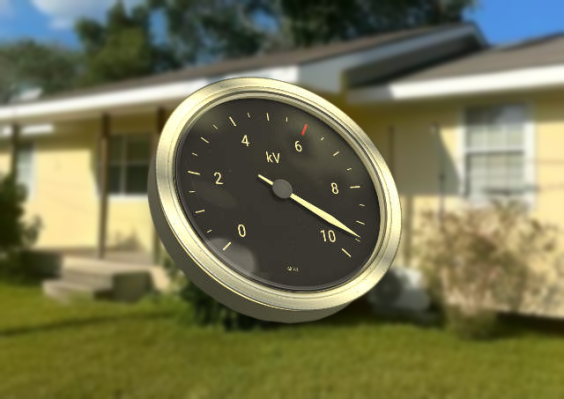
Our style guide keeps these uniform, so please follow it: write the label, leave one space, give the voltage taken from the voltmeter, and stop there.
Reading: 9.5 kV
